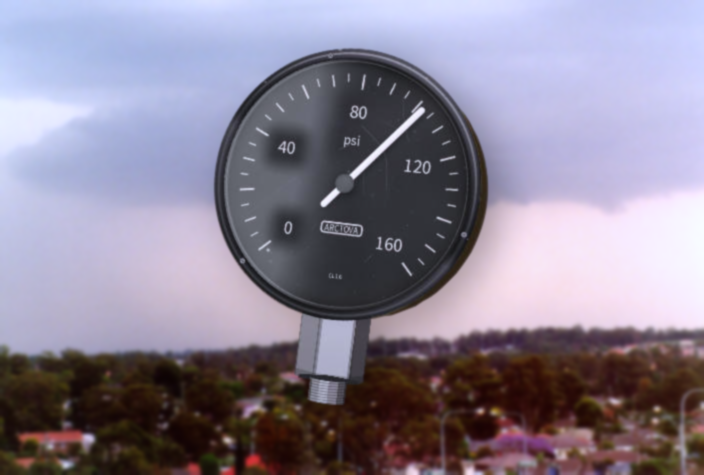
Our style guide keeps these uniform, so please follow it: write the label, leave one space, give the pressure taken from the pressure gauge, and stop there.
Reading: 102.5 psi
